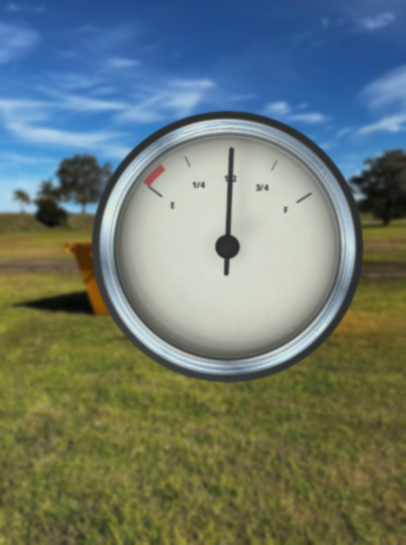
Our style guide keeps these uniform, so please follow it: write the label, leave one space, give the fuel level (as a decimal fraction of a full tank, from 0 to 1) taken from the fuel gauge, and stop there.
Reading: 0.5
